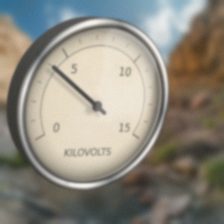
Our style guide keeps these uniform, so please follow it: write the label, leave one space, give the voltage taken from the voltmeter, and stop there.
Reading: 4 kV
